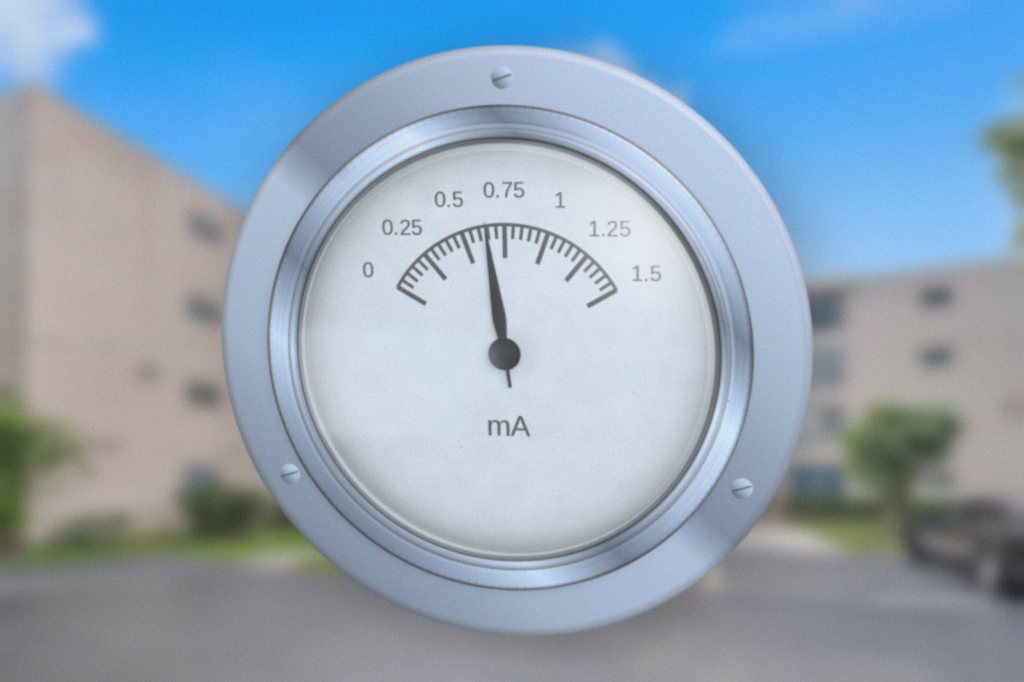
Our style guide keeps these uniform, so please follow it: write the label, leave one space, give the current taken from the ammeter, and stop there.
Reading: 0.65 mA
